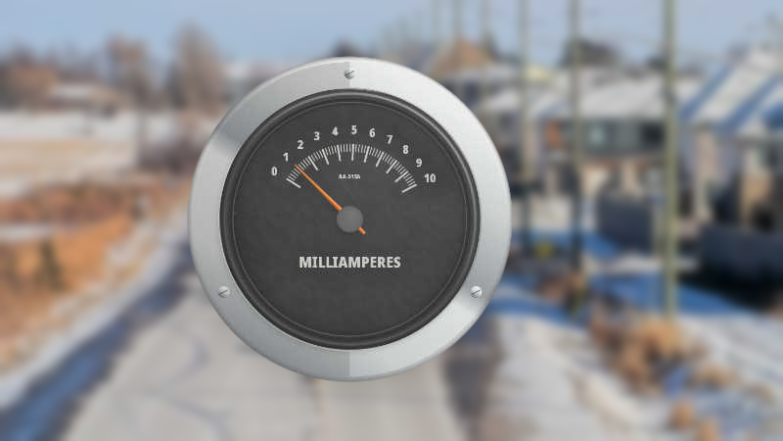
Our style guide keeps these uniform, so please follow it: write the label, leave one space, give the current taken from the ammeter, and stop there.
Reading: 1 mA
